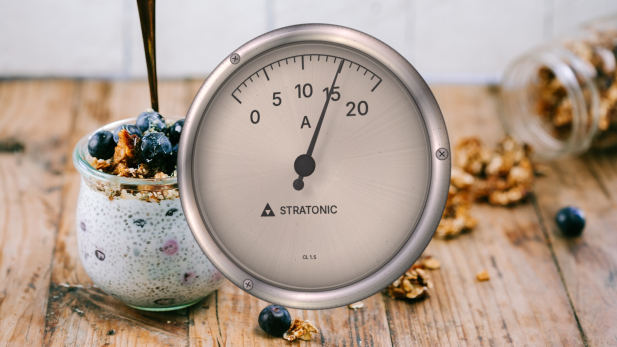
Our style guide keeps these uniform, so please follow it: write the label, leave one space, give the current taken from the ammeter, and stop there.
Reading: 15 A
